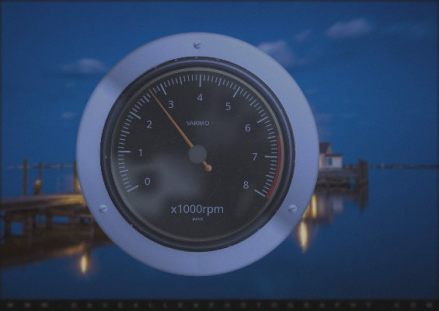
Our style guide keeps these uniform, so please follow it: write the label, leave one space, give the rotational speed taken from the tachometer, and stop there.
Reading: 2700 rpm
